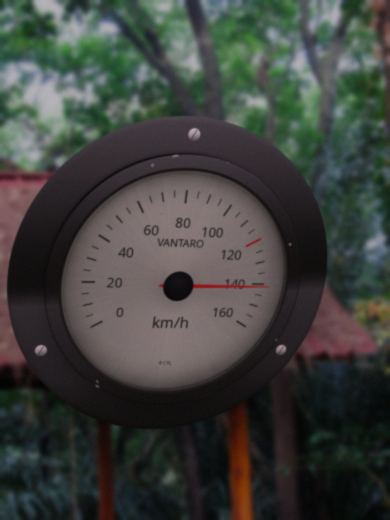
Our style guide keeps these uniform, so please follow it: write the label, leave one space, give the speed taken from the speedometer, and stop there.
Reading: 140 km/h
